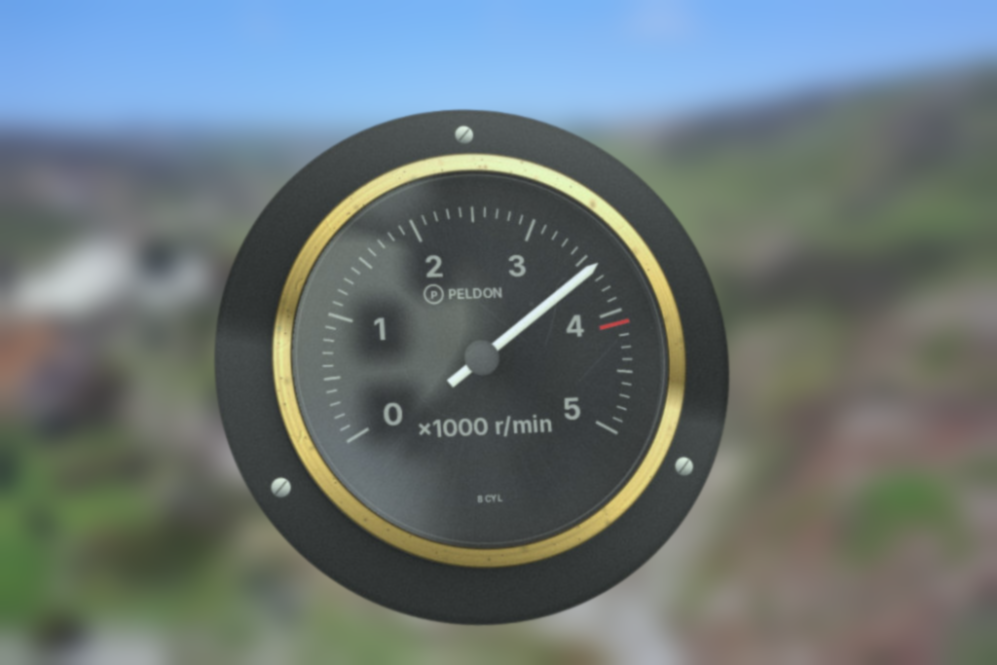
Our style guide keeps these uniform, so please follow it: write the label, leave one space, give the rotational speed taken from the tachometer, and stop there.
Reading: 3600 rpm
